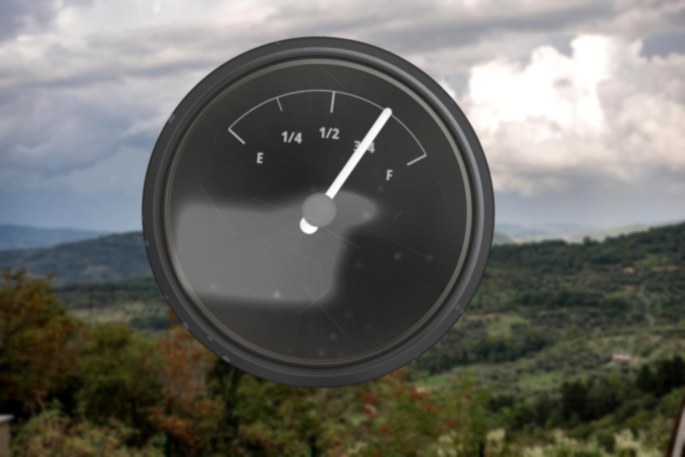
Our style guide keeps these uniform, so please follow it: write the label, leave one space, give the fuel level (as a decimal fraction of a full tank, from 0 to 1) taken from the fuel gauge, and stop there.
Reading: 0.75
